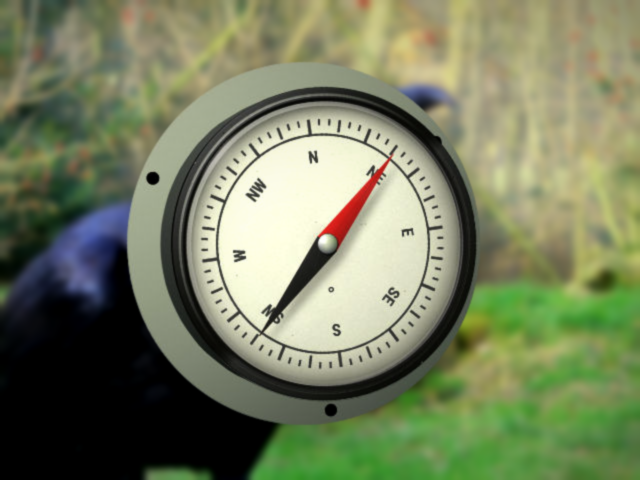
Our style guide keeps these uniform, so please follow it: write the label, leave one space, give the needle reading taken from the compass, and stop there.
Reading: 45 °
